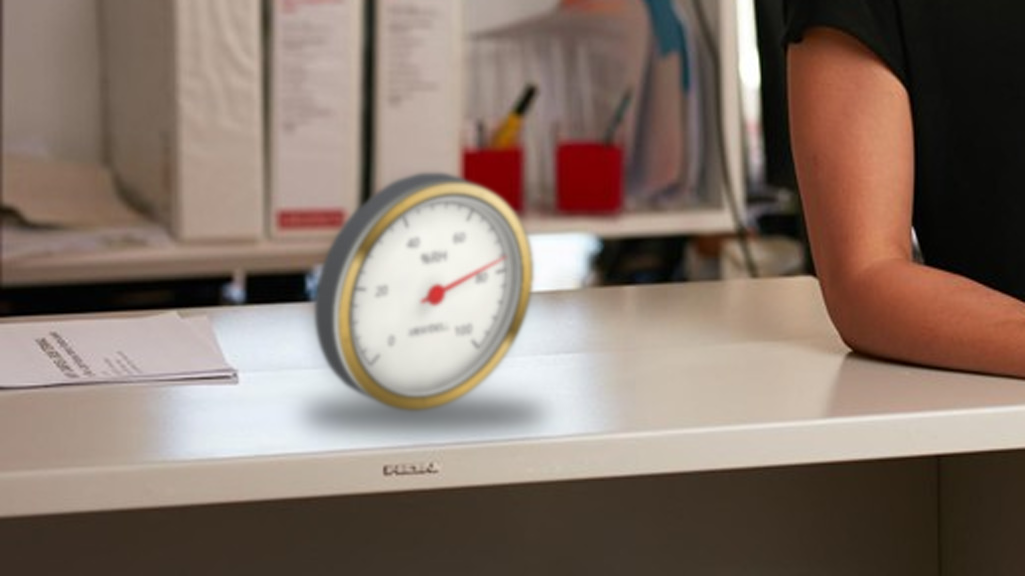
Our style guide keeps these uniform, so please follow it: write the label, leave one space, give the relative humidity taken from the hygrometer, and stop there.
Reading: 76 %
